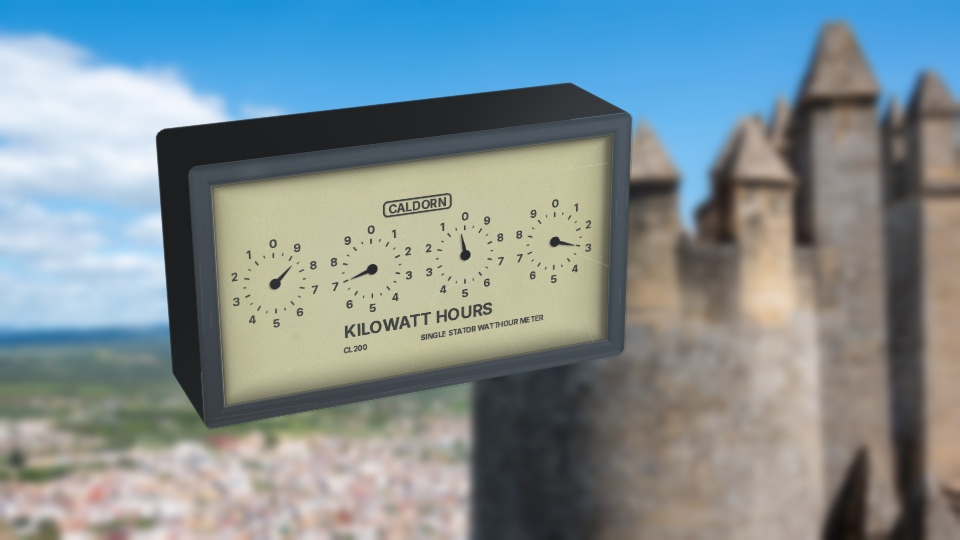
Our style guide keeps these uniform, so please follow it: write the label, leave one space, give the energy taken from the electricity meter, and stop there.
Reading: 8703 kWh
